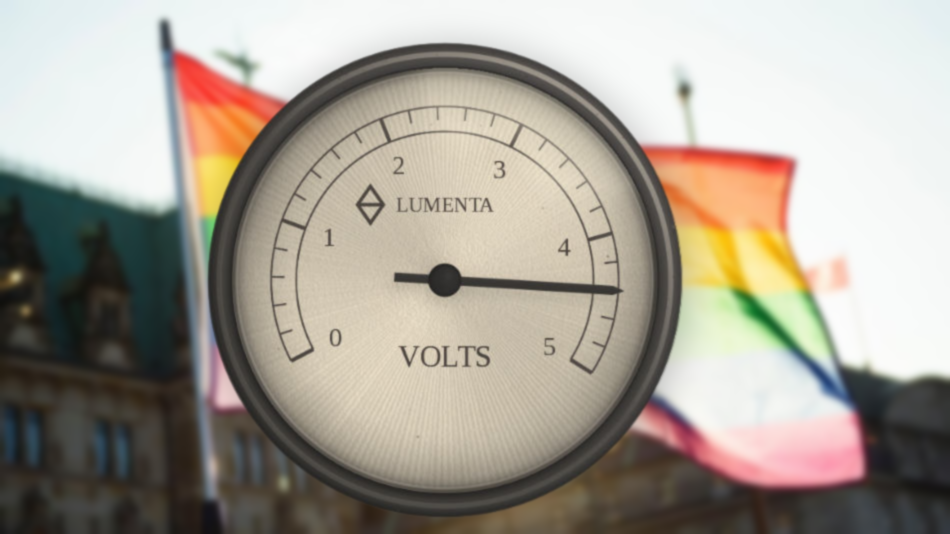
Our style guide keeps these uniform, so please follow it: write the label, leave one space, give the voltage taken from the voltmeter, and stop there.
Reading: 4.4 V
